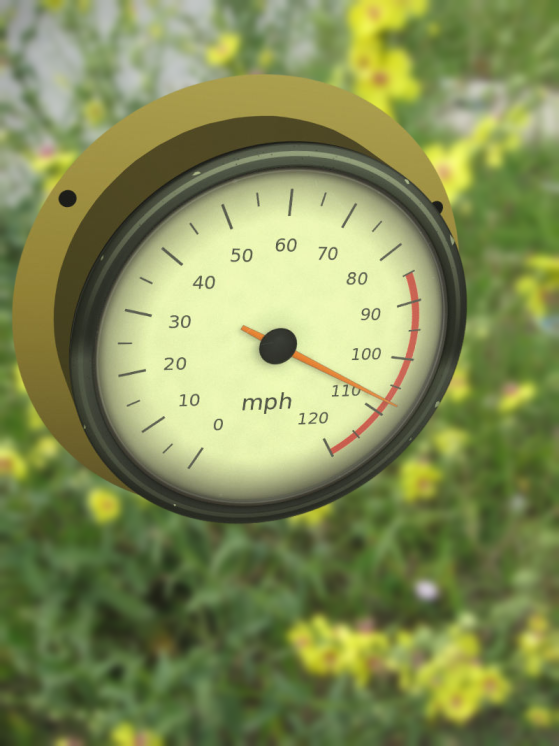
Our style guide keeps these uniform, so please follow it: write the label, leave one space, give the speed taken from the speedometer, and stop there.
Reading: 107.5 mph
